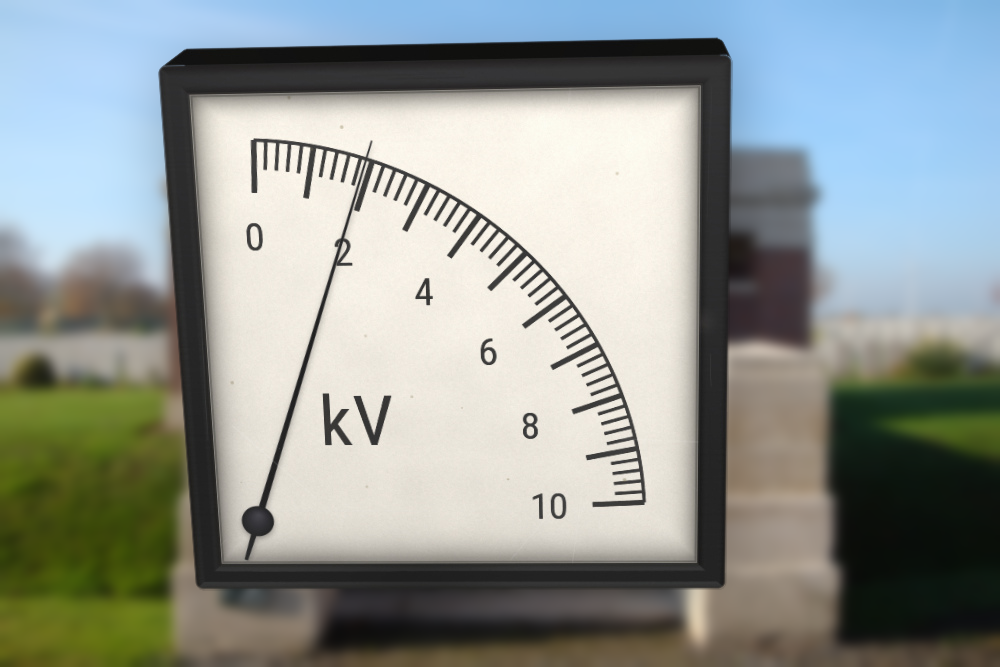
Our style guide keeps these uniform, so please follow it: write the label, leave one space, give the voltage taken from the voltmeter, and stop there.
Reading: 1.9 kV
